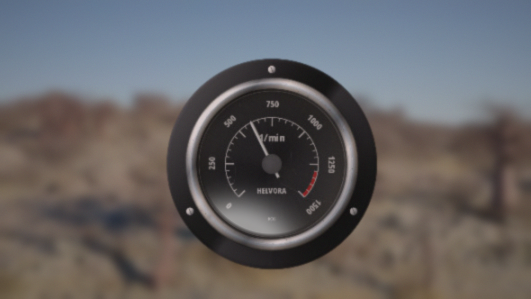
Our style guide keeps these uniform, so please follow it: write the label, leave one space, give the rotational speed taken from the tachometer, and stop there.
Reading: 600 rpm
